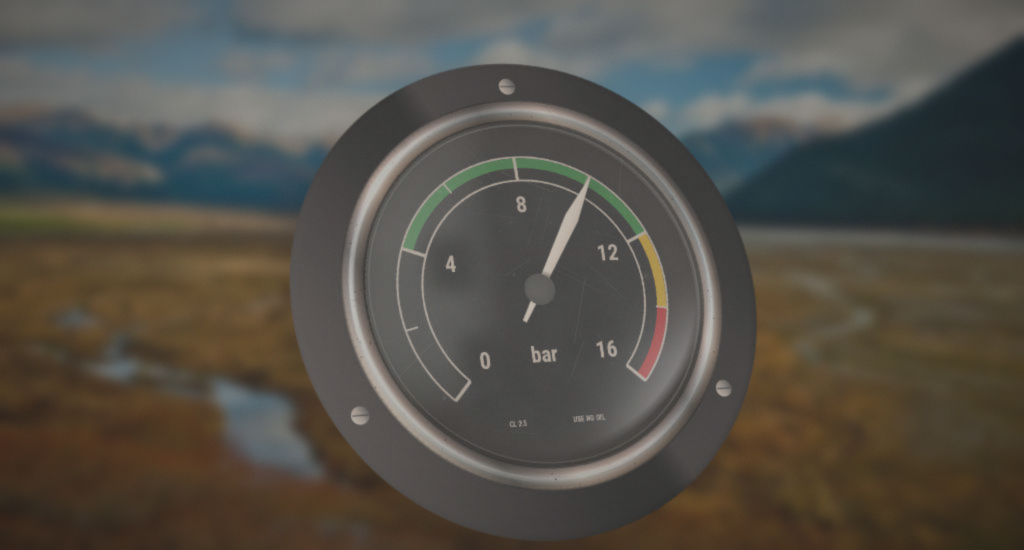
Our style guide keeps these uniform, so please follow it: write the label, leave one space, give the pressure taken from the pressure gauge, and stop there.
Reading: 10 bar
